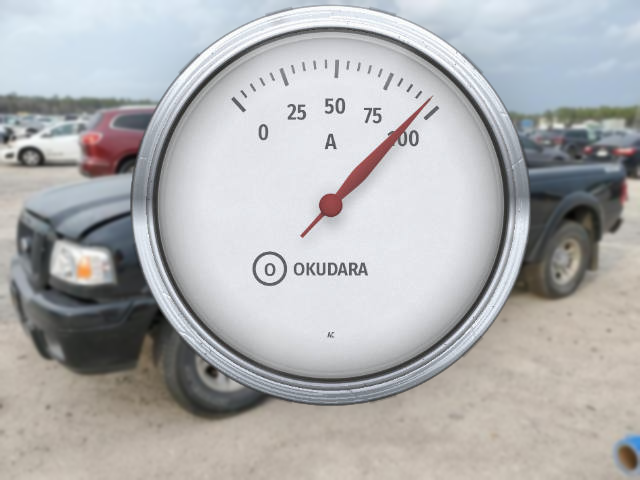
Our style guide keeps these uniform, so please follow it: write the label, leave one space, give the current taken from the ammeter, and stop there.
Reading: 95 A
